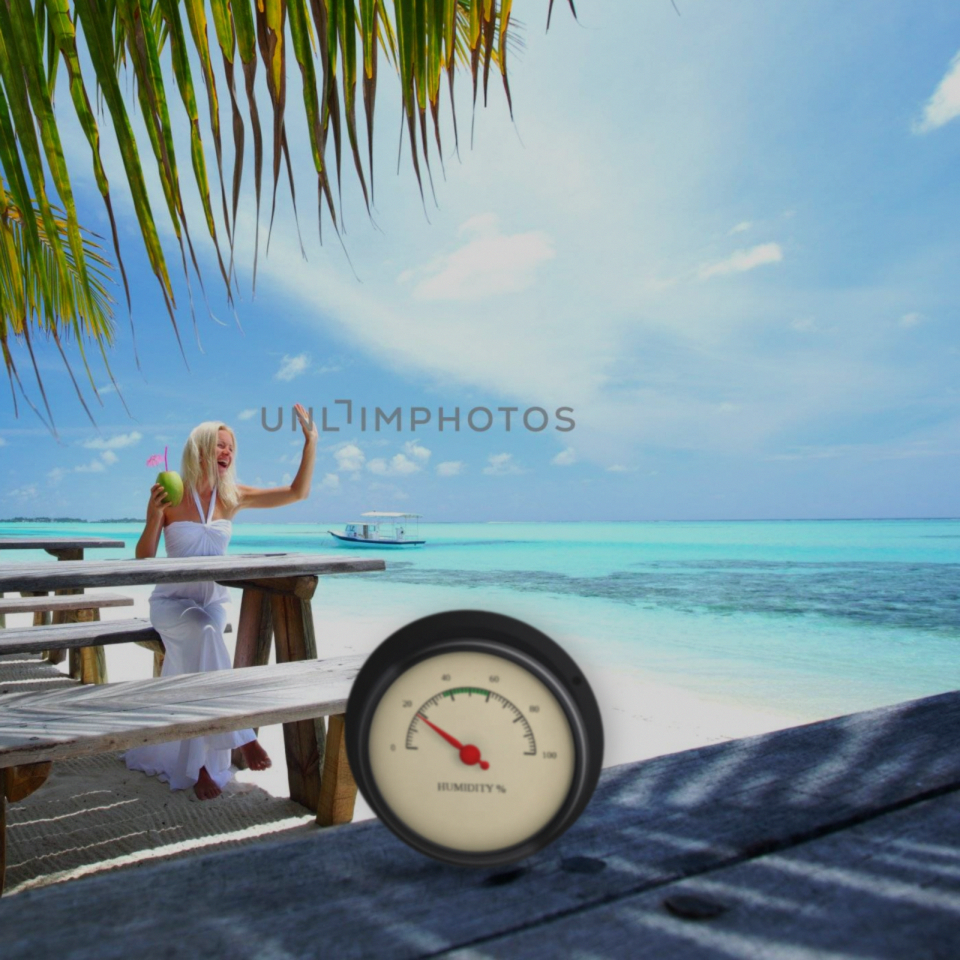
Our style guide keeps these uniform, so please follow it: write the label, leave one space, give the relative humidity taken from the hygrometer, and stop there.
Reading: 20 %
